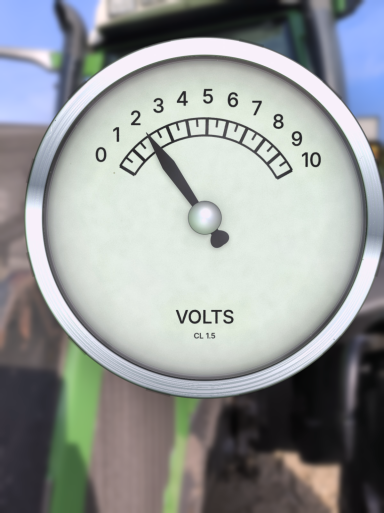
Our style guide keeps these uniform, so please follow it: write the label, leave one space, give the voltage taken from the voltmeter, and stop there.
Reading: 2 V
